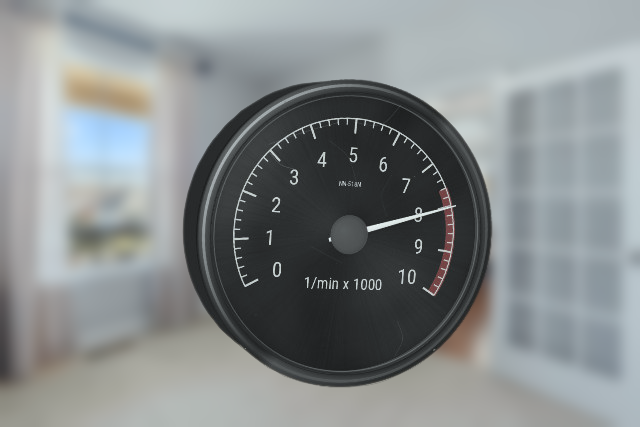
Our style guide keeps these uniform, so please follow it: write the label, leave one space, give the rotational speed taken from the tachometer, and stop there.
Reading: 8000 rpm
